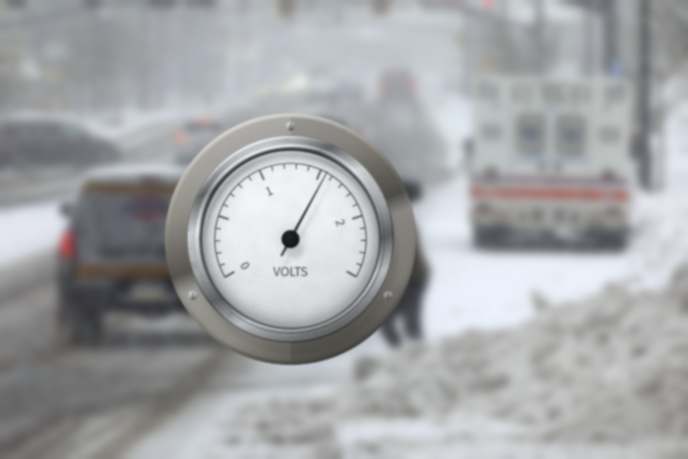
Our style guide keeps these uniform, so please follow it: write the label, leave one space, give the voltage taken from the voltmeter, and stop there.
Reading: 1.55 V
